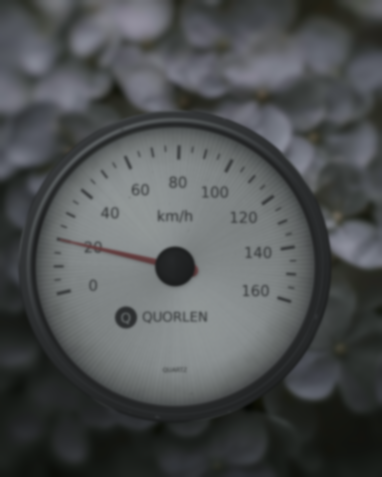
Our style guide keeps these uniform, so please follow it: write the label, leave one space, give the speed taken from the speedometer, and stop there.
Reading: 20 km/h
